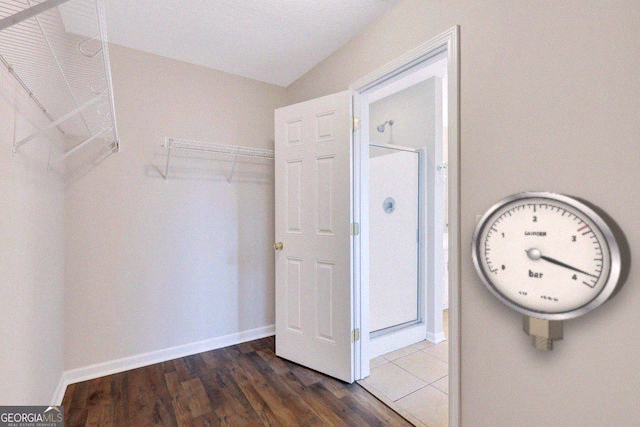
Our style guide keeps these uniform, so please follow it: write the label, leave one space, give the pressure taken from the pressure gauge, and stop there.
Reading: 3.8 bar
